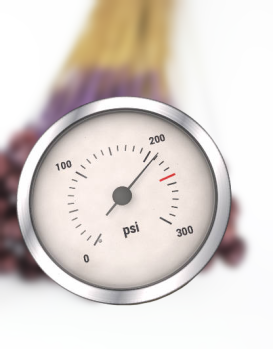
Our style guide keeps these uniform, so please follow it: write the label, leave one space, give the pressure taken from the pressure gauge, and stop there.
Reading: 210 psi
